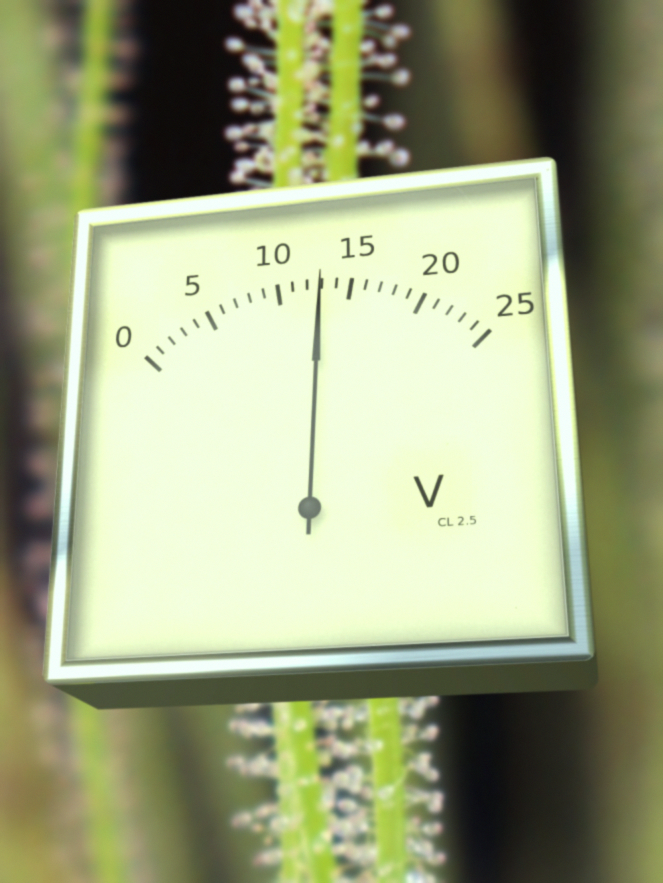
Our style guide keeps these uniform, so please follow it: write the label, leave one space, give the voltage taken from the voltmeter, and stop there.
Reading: 13 V
